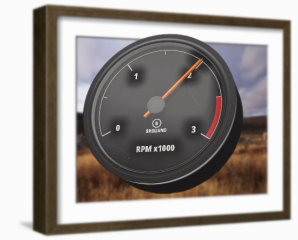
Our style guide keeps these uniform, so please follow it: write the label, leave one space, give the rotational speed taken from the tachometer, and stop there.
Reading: 2000 rpm
